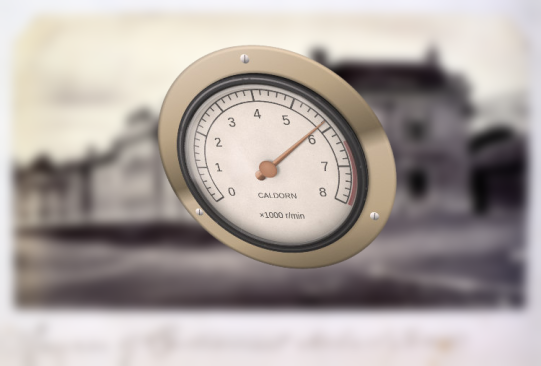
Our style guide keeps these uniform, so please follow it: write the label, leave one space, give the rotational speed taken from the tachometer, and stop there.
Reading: 5800 rpm
